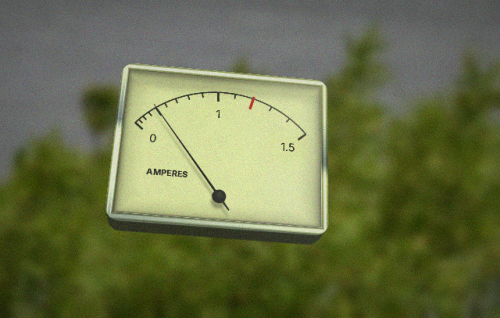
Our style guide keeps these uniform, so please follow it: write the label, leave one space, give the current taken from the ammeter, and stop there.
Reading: 0.5 A
